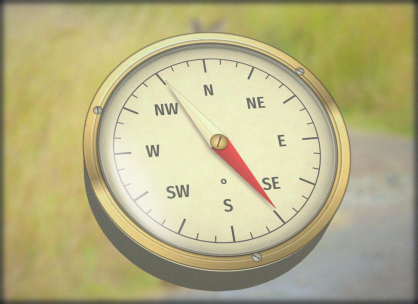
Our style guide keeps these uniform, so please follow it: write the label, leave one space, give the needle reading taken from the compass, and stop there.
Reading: 150 °
